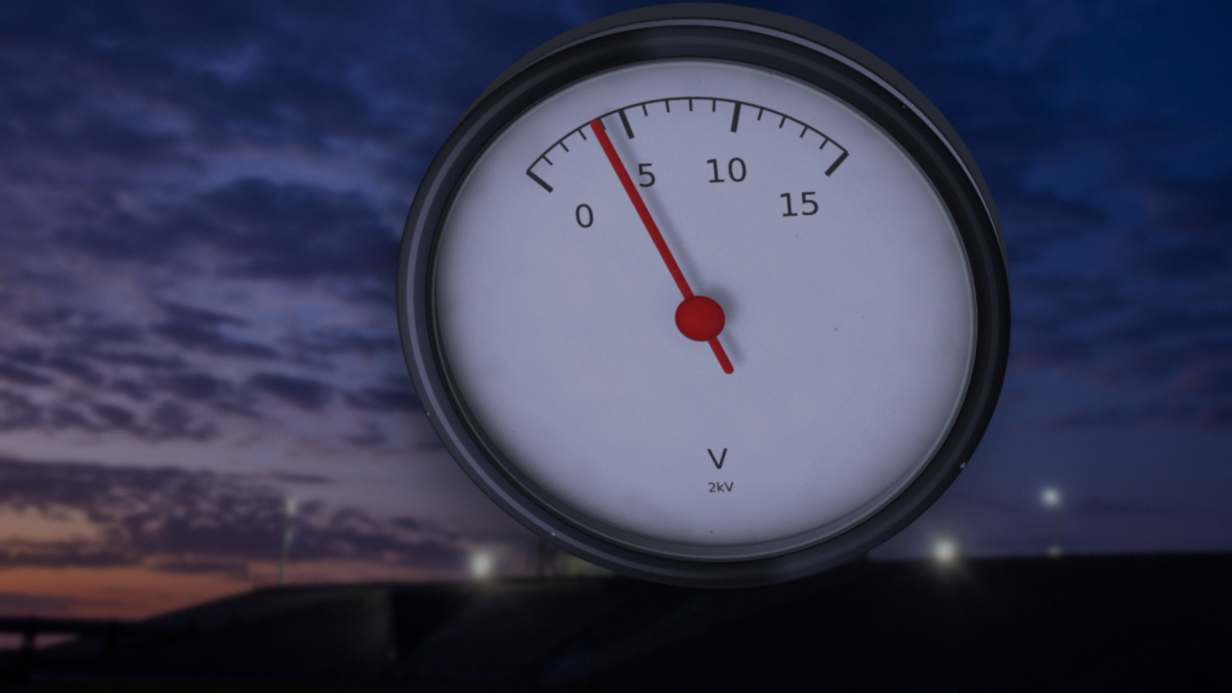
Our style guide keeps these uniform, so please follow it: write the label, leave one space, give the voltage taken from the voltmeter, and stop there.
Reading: 4 V
